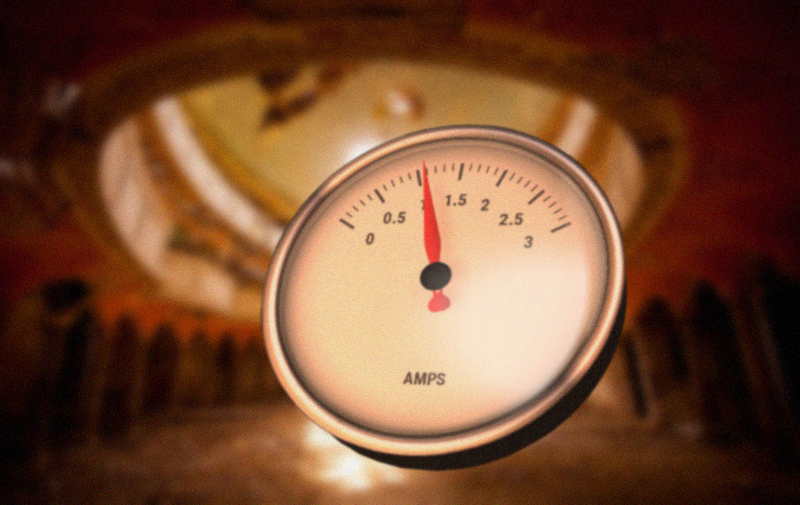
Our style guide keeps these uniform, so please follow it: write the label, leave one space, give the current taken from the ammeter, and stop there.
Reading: 1.1 A
